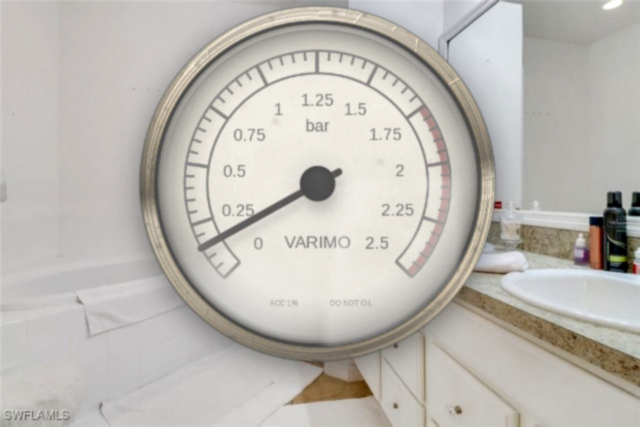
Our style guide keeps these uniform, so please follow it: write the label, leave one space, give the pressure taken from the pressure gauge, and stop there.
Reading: 0.15 bar
